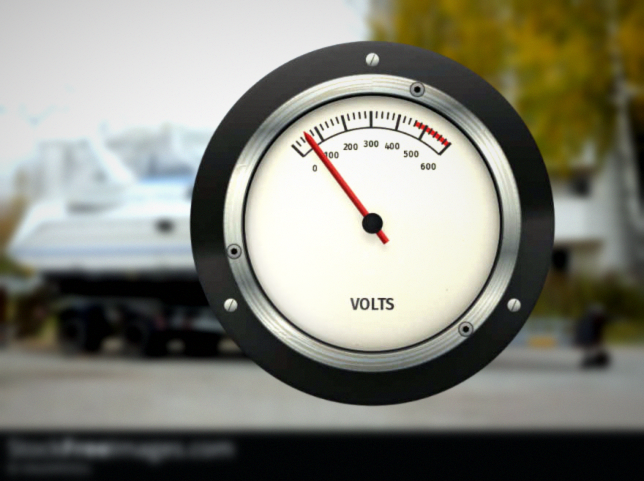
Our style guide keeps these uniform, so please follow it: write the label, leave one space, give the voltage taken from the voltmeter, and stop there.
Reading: 60 V
